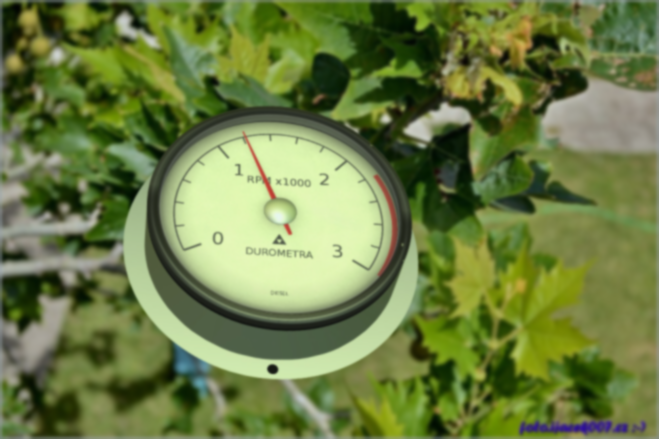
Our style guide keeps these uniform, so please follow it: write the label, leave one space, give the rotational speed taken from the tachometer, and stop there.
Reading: 1200 rpm
